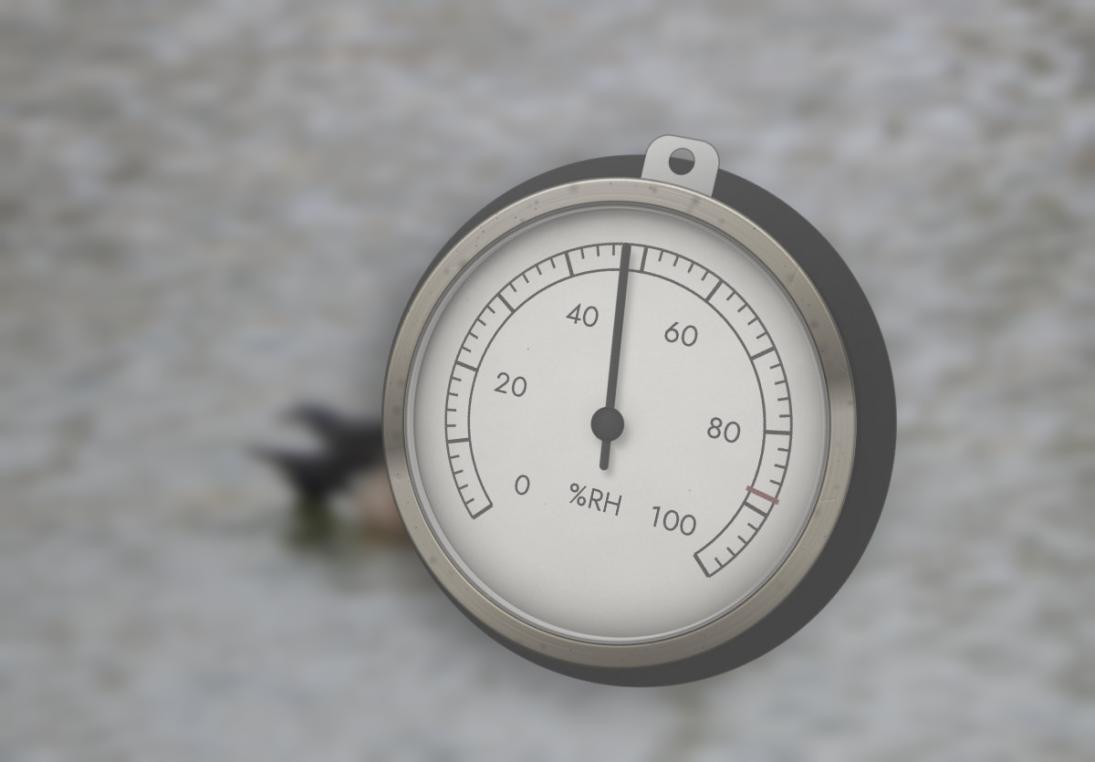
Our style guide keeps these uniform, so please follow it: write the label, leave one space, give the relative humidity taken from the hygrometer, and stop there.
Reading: 48 %
